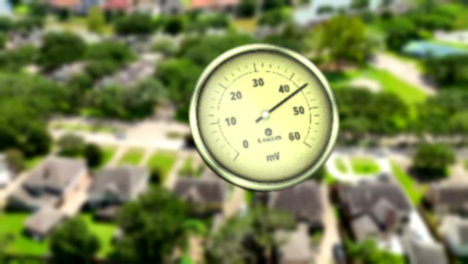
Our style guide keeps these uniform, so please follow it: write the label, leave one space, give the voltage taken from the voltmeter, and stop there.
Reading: 44 mV
